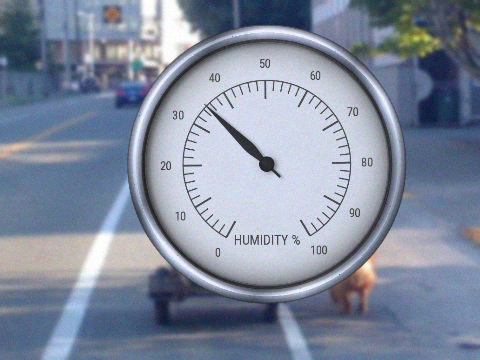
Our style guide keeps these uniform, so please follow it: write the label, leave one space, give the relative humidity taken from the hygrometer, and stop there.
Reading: 35 %
